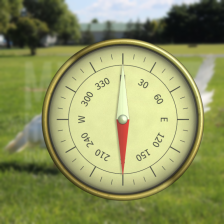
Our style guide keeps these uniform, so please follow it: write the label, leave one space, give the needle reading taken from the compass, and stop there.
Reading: 180 °
